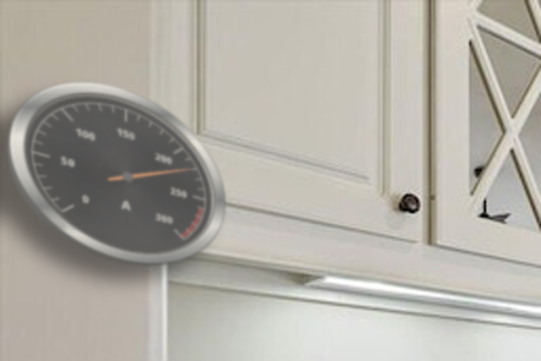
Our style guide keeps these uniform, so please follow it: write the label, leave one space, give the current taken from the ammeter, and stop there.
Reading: 220 A
